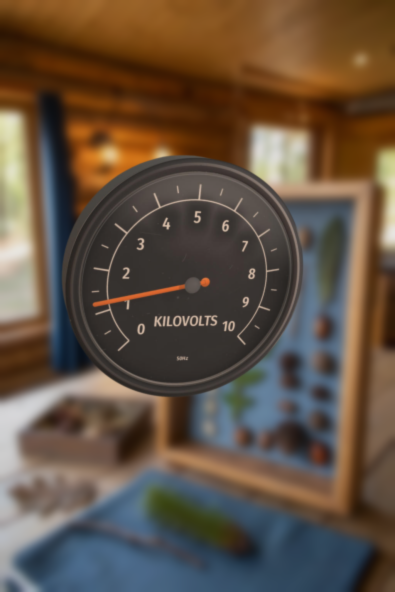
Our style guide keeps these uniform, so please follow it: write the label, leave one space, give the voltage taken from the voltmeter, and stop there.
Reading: 1.25 kV
